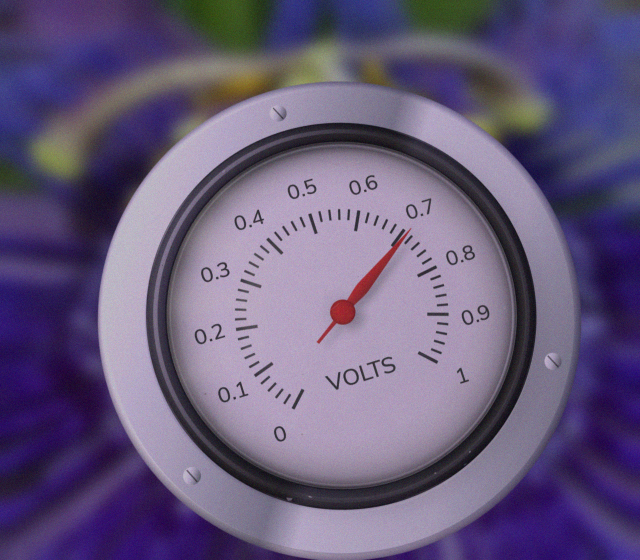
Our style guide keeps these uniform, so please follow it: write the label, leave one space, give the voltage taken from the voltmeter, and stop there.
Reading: 0.71 V
